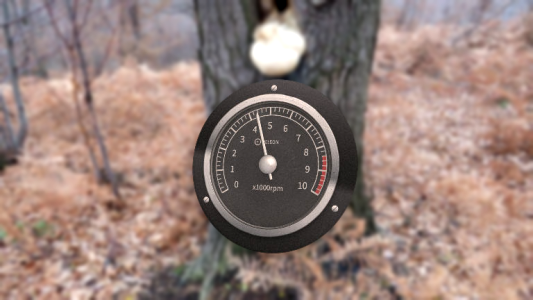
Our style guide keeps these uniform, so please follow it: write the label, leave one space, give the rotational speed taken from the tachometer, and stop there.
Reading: 4400 rpm
